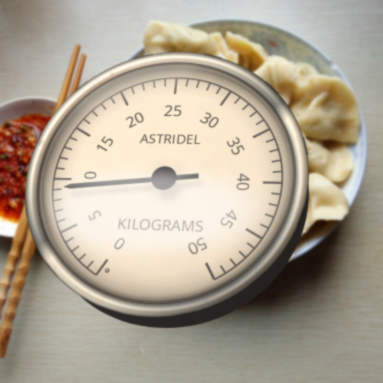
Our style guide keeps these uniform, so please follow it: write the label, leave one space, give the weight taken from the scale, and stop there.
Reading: 9 kg
